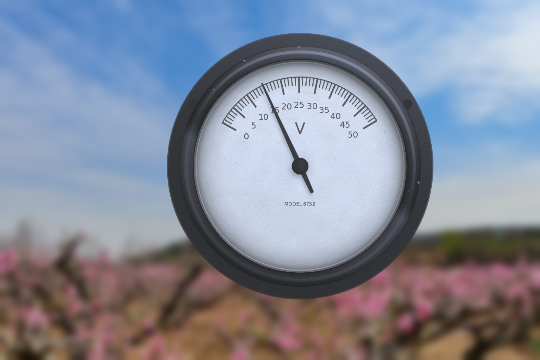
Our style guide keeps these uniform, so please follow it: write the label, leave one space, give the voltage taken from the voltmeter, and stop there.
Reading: 15 V
